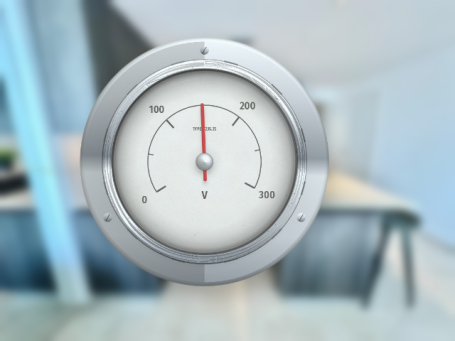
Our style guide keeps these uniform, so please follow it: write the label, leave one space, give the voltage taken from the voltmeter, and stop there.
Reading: 150 V
